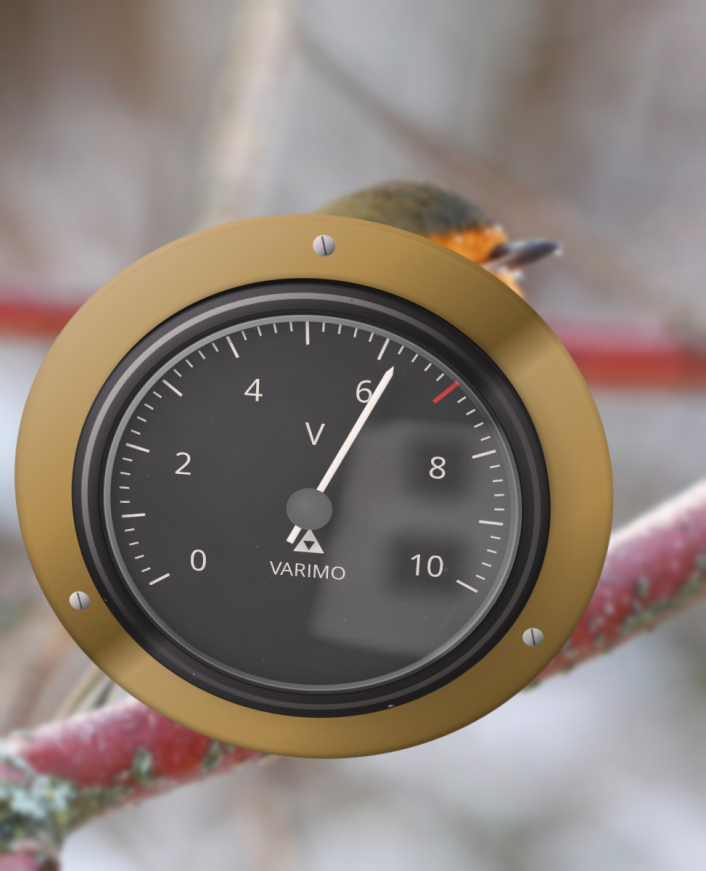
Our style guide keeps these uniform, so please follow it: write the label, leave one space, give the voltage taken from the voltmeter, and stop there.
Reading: 6.2 V
